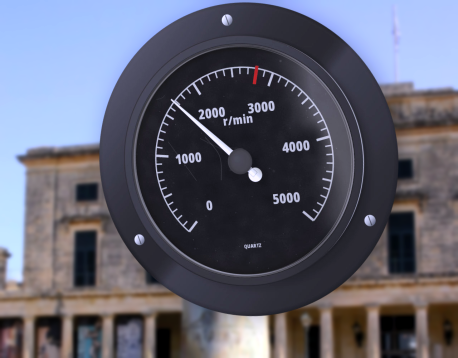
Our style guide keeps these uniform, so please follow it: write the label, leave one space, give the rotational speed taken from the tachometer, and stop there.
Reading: 1700 rpm
